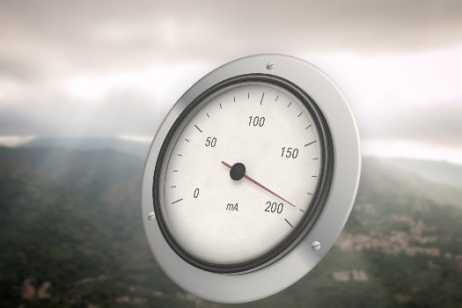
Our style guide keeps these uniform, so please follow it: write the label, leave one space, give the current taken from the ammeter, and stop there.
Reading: 190 mA
